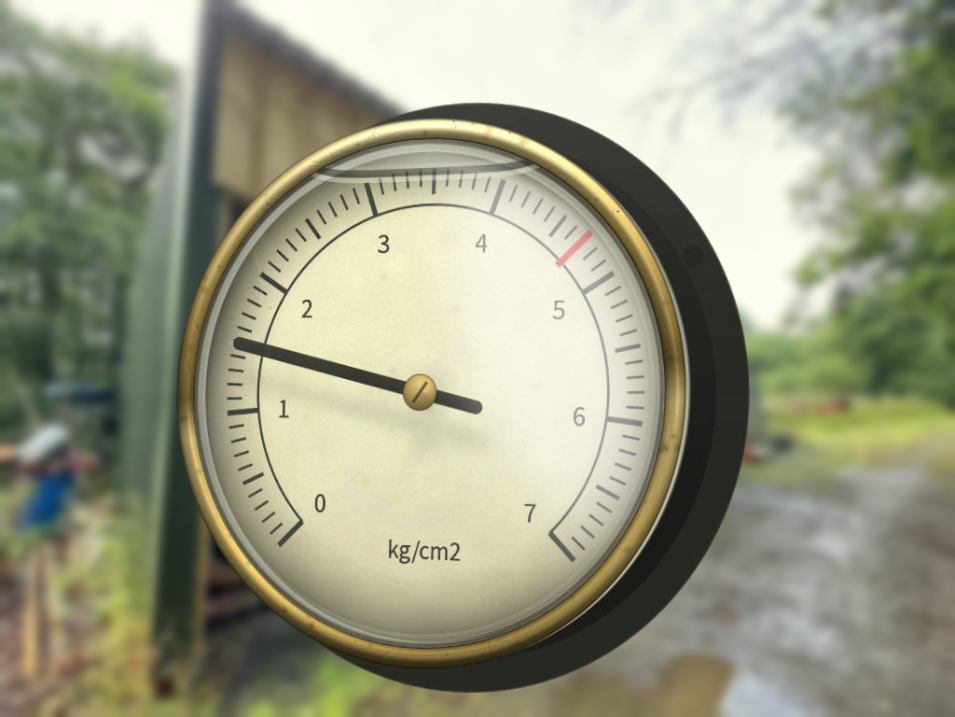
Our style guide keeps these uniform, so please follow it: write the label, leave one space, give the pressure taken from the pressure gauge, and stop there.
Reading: 1.5 kg/cm²
